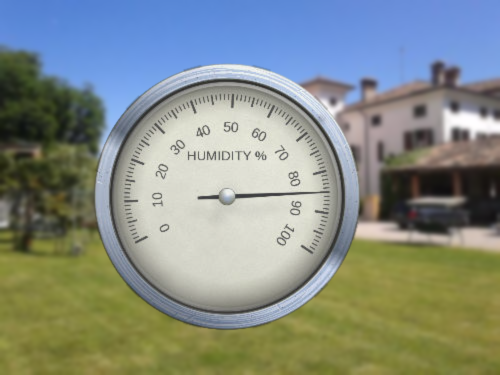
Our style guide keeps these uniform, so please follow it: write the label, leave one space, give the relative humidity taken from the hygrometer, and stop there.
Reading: 85 %
